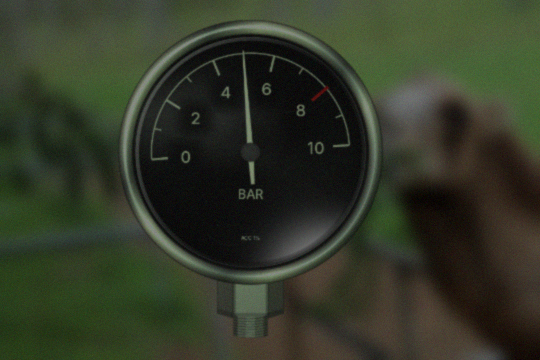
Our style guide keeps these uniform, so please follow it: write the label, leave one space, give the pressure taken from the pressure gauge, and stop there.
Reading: 5 bar
